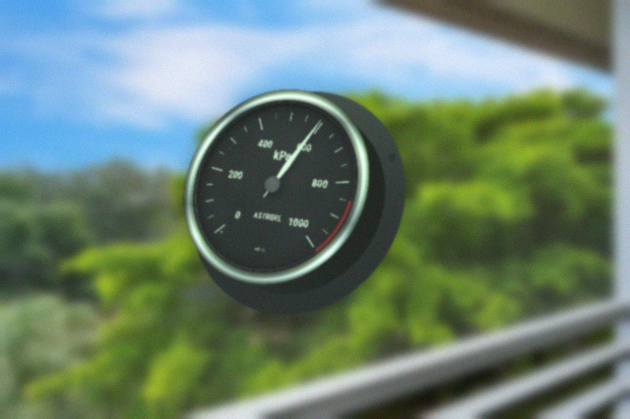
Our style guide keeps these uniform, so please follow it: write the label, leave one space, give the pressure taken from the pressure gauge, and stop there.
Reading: 600 kPa
